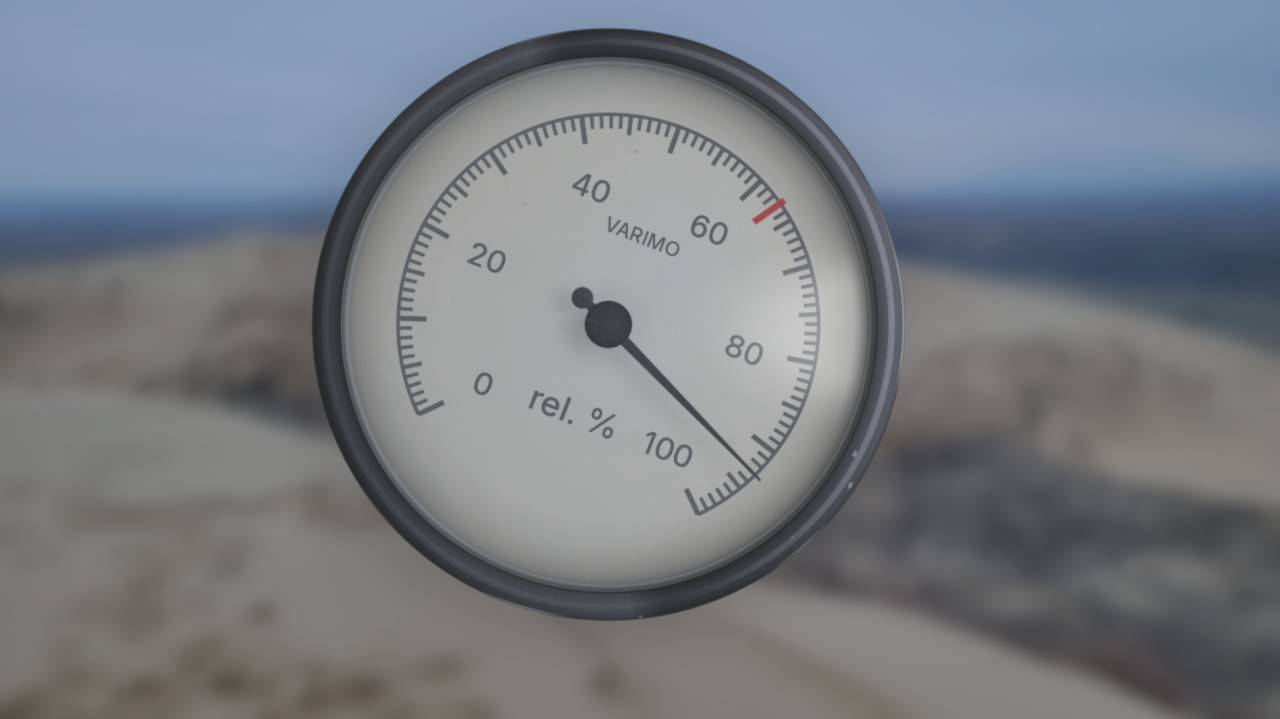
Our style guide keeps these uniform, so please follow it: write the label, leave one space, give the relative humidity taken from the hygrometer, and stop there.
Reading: 93 %
